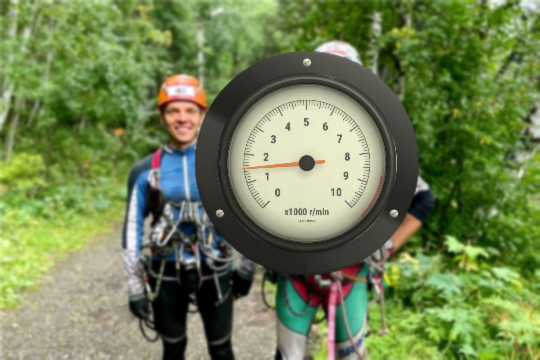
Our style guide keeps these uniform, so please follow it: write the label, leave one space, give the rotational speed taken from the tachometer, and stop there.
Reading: 1500 rpm
